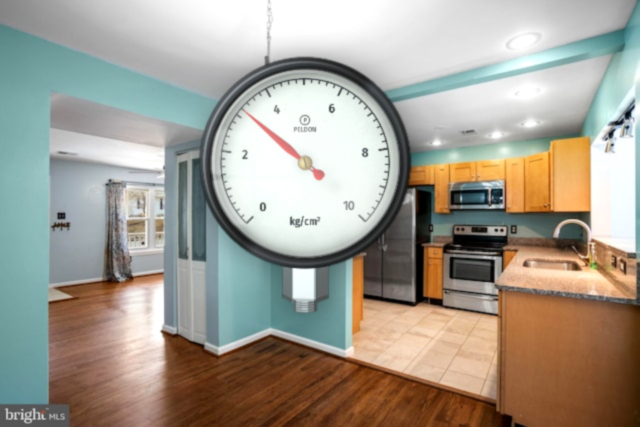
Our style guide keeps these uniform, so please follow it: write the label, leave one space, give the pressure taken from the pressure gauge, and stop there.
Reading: 3.2 kg/cm²
